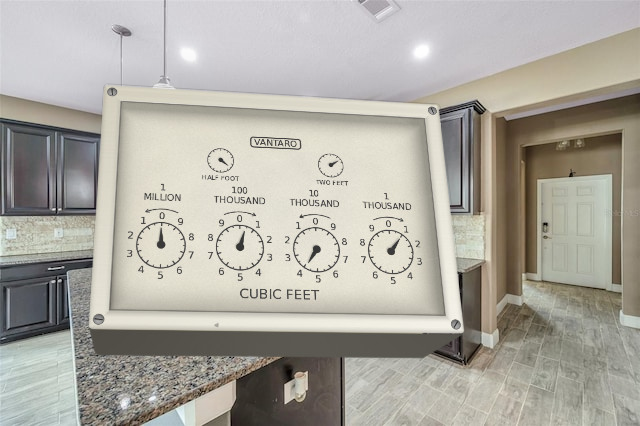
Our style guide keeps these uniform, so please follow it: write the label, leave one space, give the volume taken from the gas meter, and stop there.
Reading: 4100 ft³
